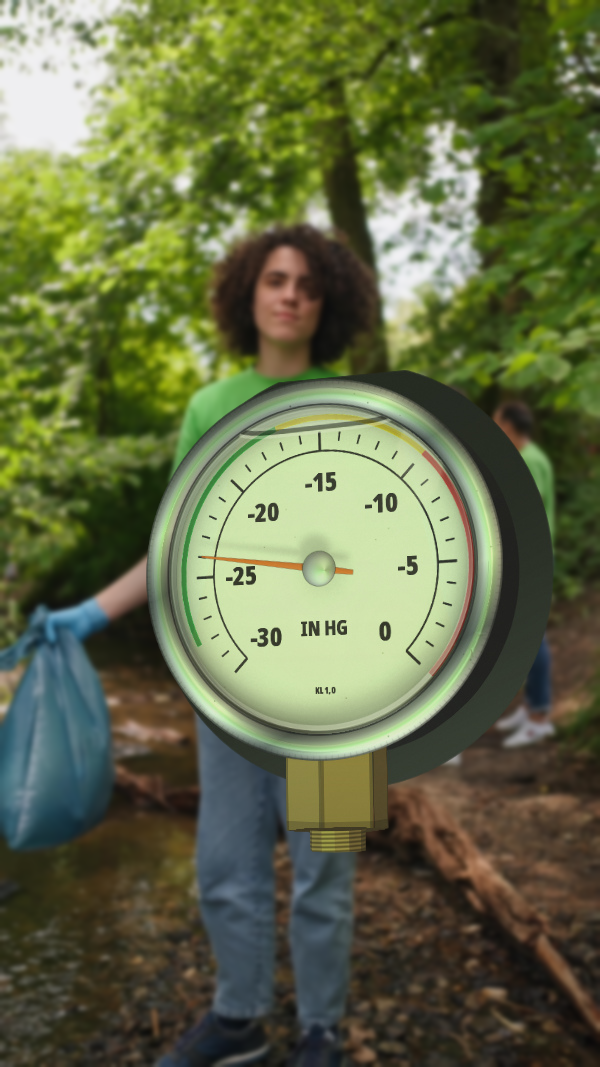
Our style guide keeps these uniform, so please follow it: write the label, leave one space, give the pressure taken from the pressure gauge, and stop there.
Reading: -24 inHg
